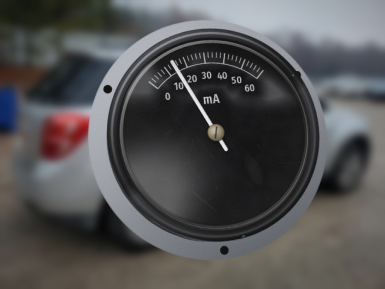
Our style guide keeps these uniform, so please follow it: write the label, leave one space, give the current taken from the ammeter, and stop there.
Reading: 14 mA
